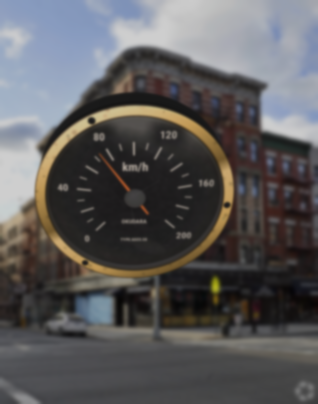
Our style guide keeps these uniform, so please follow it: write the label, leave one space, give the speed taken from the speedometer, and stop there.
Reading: 75 km/h
